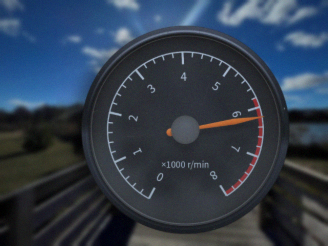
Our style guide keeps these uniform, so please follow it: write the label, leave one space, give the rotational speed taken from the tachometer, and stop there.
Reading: 6200 rpm
